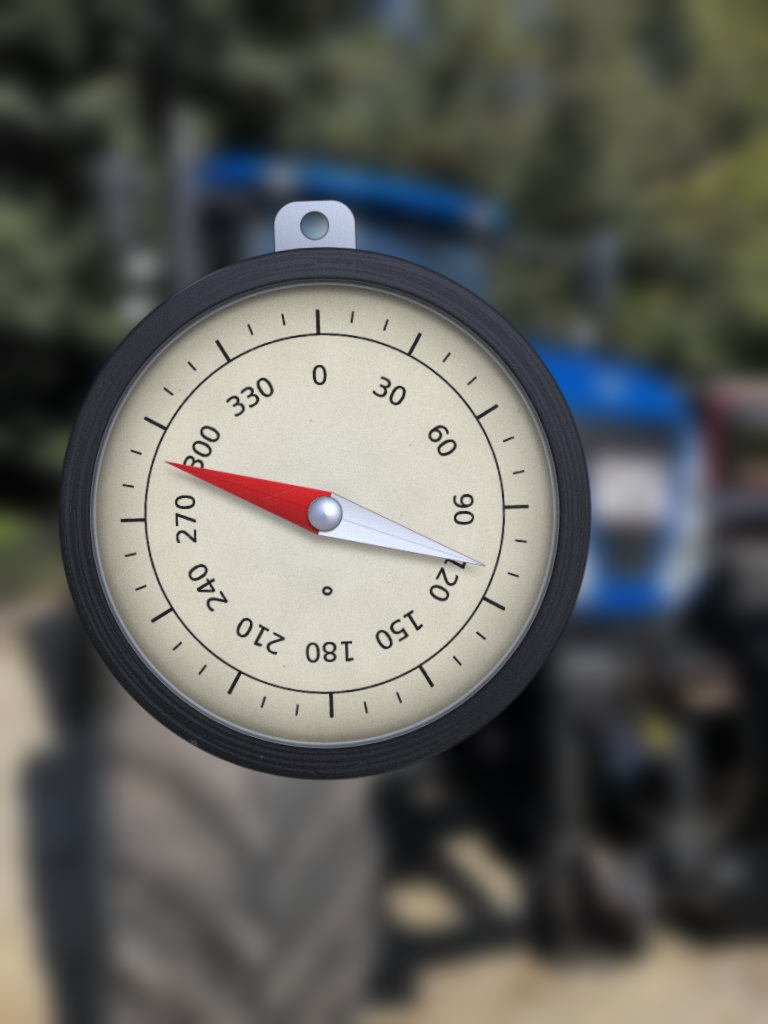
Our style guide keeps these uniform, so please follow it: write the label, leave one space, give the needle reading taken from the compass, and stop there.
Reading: 290 °
